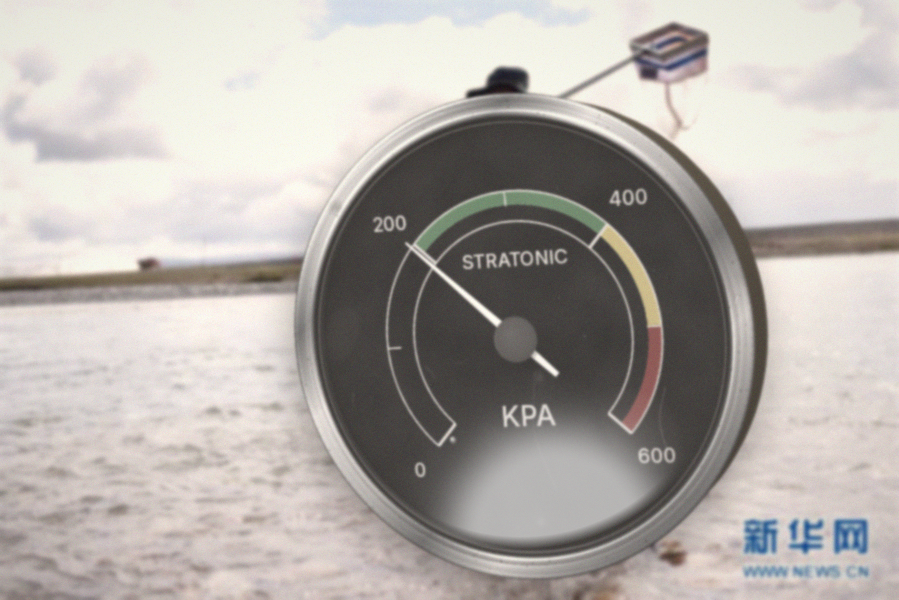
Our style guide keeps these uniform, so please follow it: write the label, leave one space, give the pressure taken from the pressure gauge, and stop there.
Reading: 200 kPa
